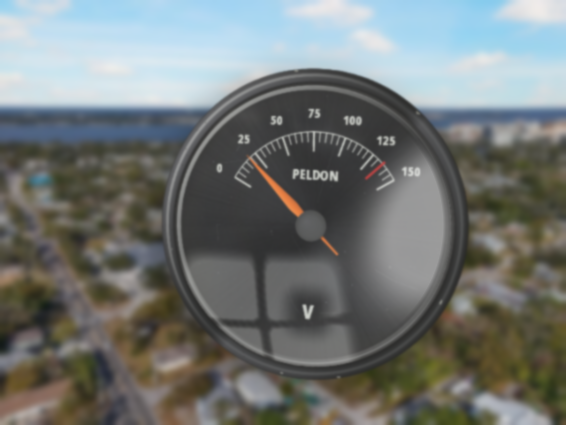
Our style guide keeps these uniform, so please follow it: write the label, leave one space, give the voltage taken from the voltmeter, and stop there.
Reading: 20 V
